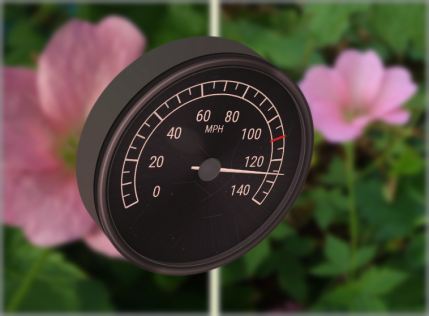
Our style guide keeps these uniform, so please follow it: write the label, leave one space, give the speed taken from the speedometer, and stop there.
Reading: 125 mph
